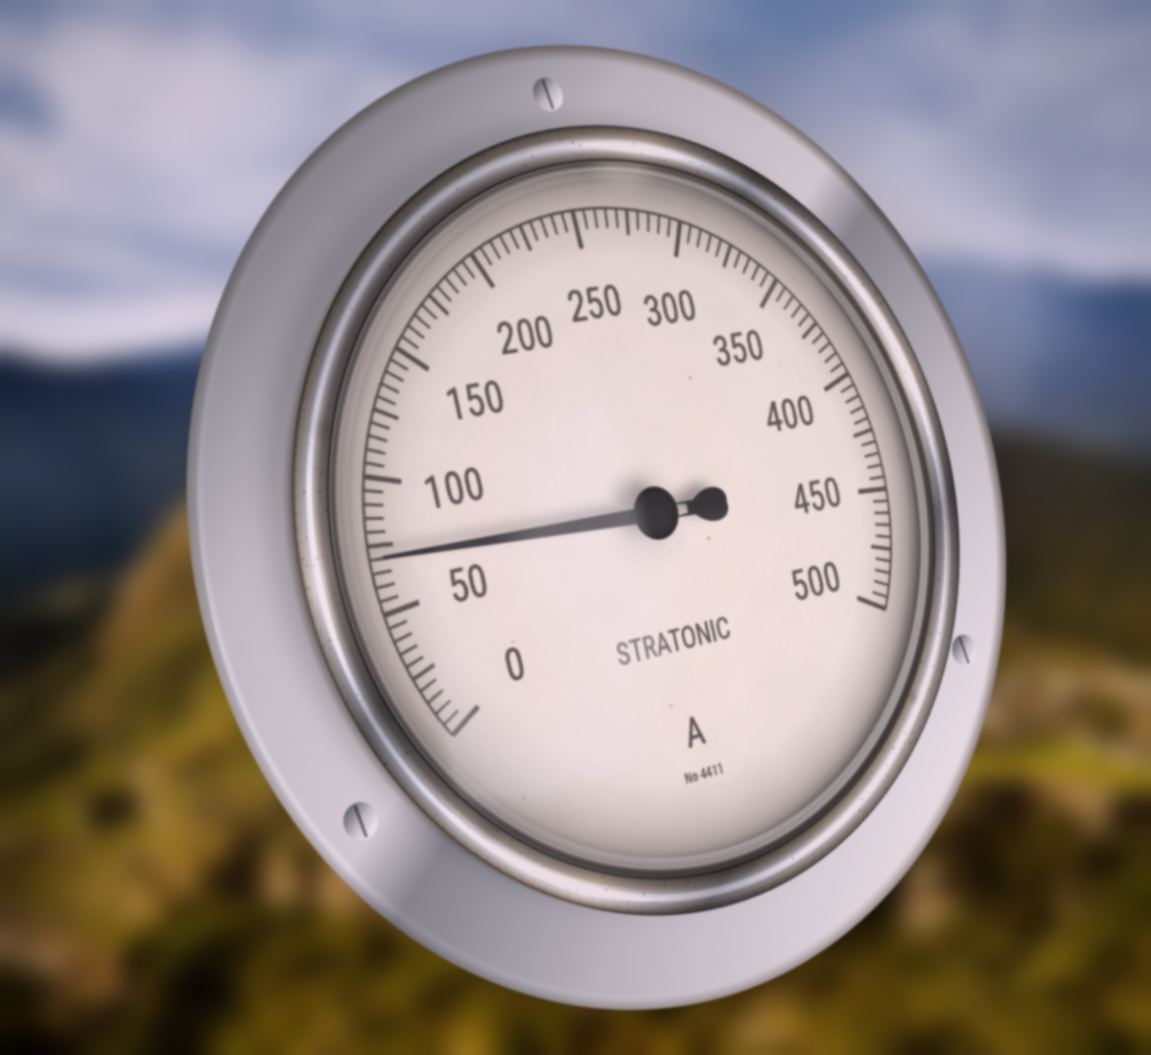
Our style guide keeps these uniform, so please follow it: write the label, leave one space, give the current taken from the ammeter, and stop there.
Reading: 70 A
